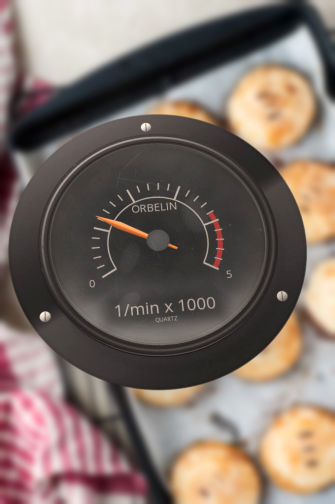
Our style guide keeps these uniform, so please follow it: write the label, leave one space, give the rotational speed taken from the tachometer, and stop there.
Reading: 1200 rpm
